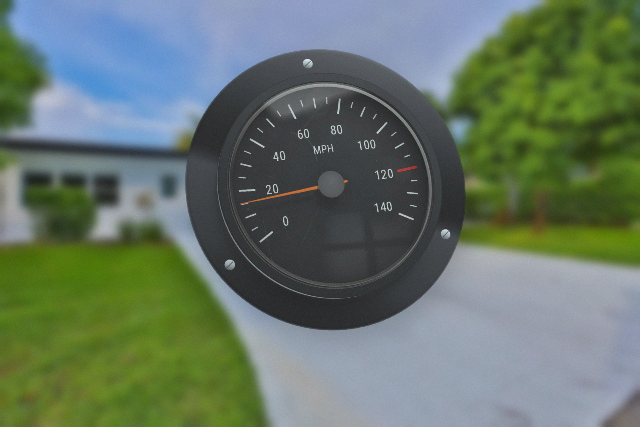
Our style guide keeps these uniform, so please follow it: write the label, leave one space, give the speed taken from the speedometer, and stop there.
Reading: 15 mph
